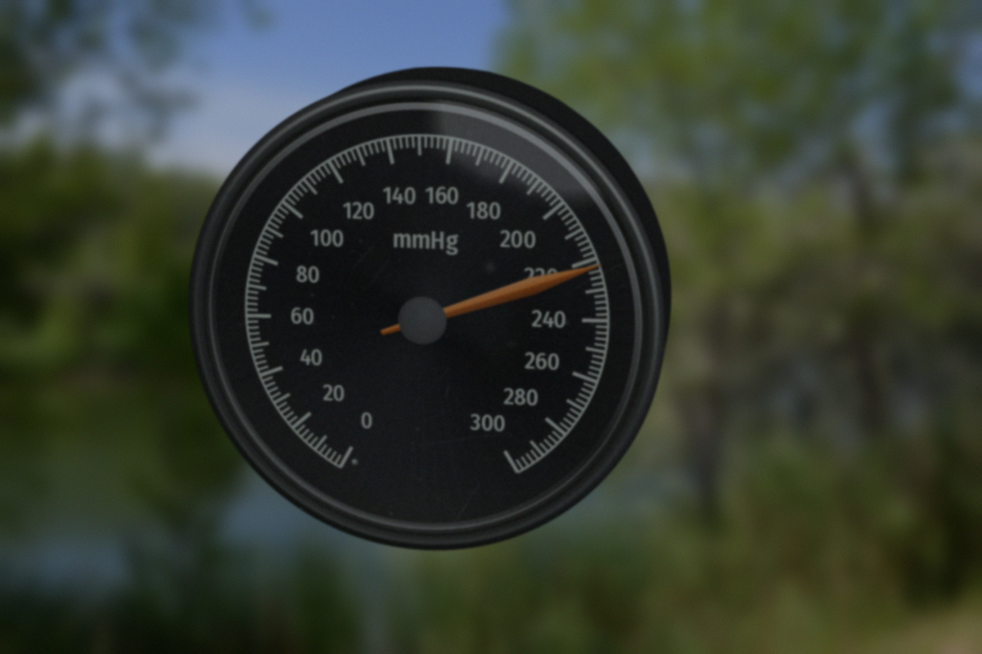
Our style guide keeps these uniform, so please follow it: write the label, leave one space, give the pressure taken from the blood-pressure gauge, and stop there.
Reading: 222 mmHg
